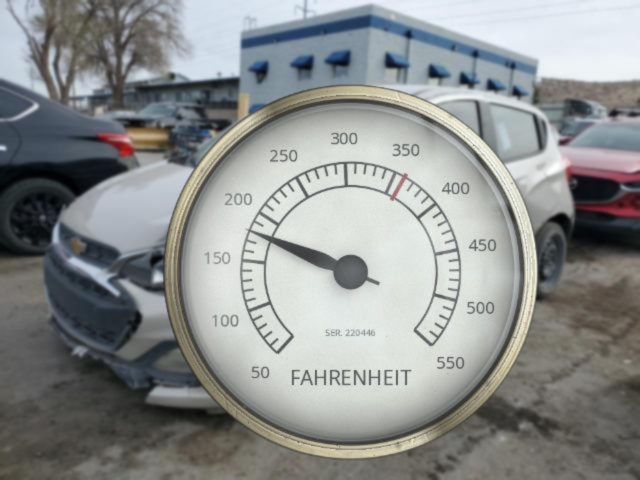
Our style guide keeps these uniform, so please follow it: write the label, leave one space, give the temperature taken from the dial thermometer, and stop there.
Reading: 180 °F
